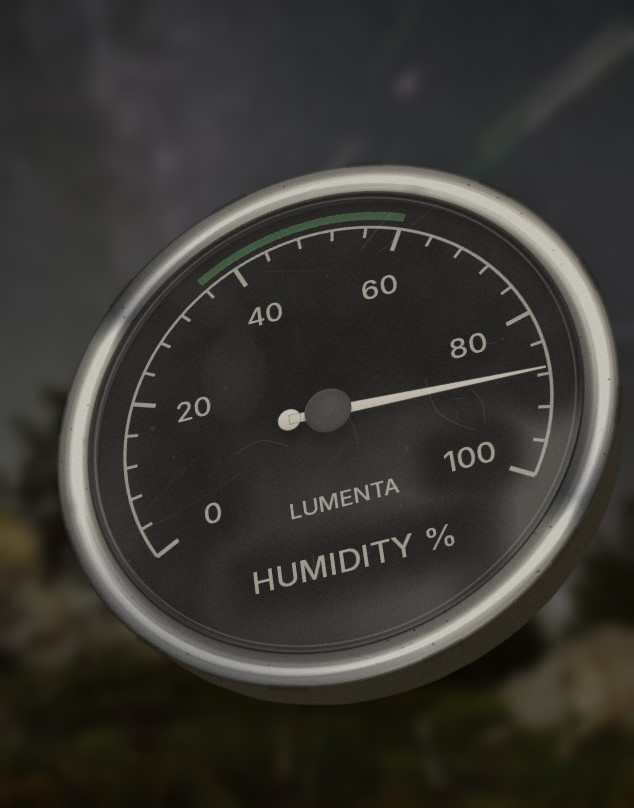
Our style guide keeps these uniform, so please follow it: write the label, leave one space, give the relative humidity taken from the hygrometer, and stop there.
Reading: 88 %
